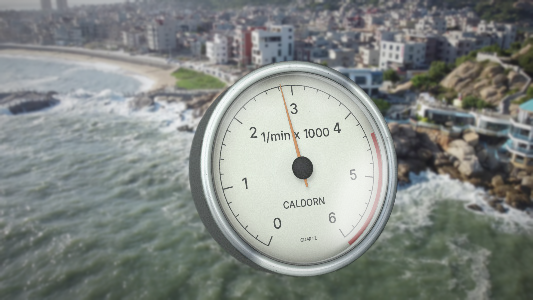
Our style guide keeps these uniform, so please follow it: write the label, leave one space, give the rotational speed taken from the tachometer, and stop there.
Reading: 2800 rpm
